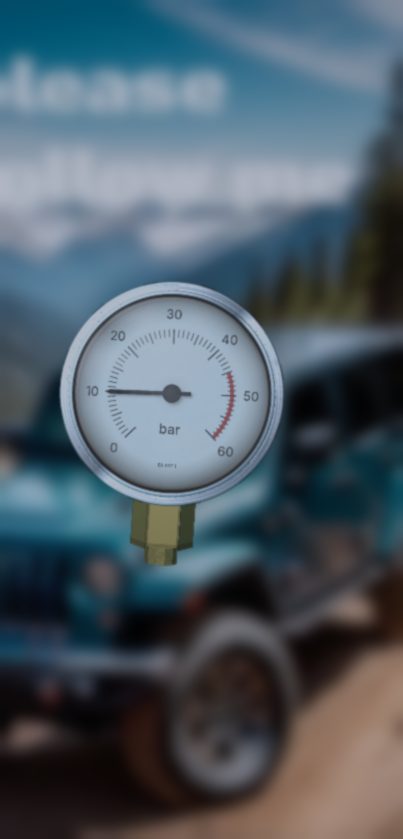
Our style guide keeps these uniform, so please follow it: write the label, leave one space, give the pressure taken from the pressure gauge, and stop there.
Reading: 10 bar
